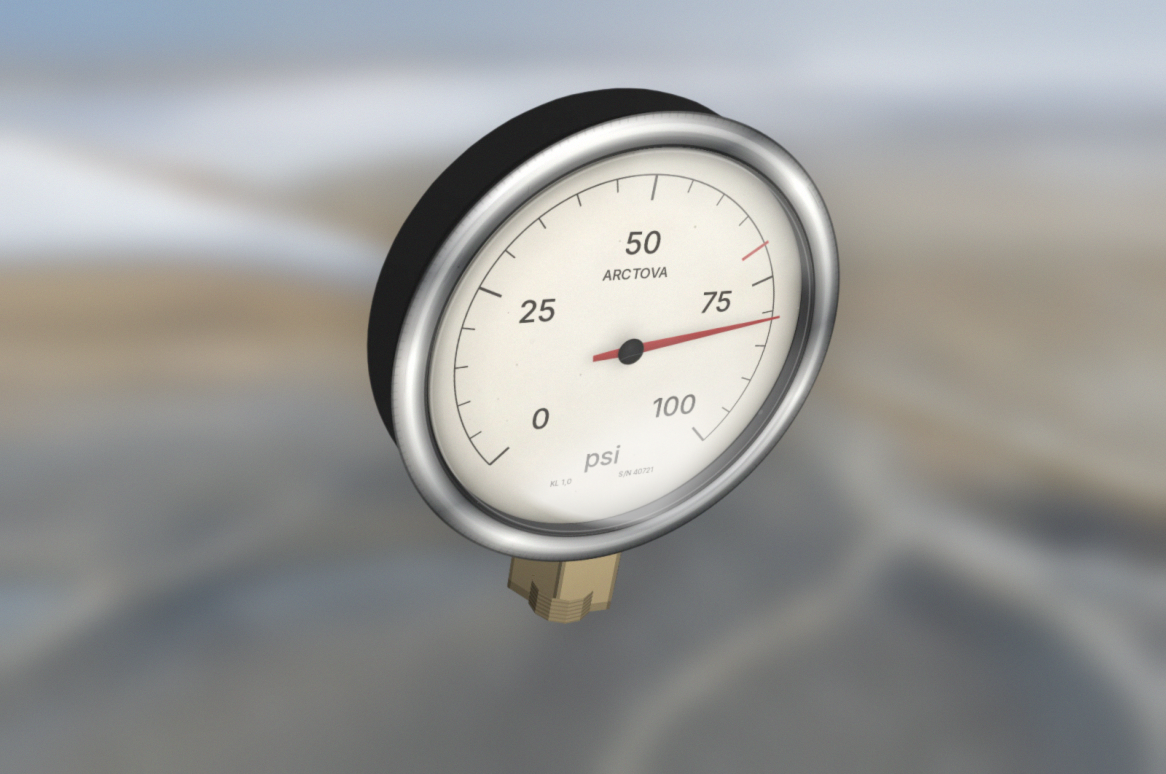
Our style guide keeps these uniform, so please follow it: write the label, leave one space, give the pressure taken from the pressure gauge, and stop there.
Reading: 80 psi
